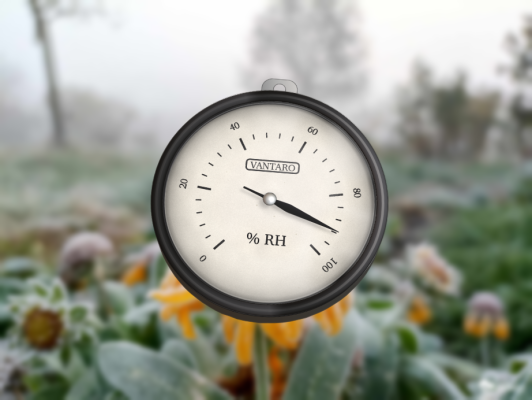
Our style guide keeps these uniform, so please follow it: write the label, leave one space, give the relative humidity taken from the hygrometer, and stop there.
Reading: 92 %
